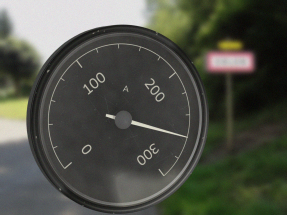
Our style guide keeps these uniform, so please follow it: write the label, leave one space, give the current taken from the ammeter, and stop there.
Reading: 260 A
